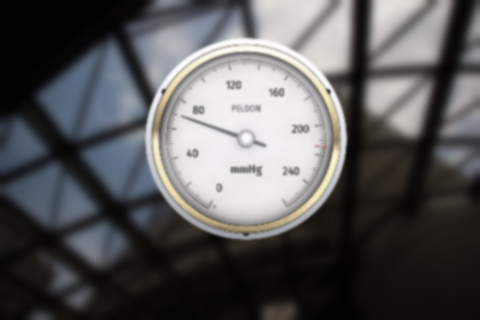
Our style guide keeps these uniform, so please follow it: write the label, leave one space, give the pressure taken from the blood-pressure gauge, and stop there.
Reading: 70 mmHg
